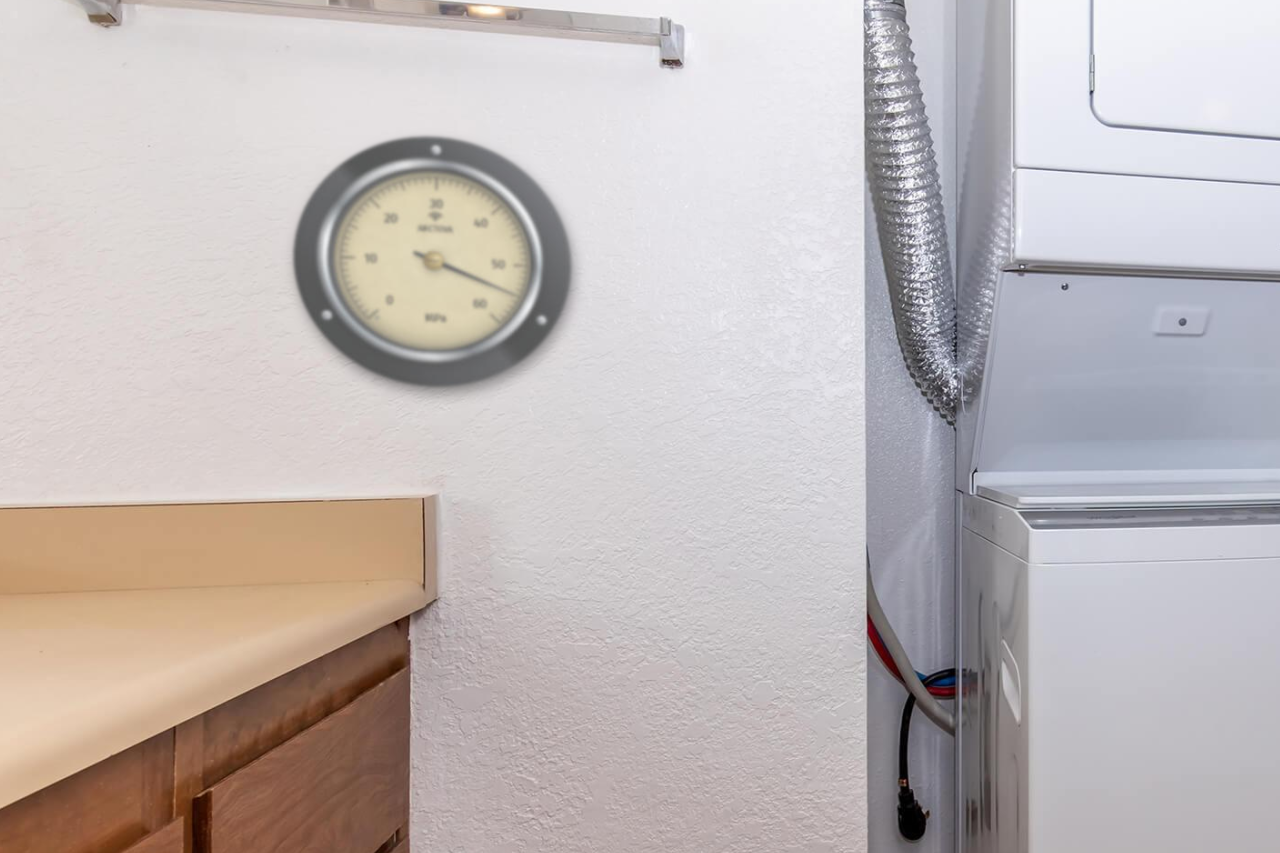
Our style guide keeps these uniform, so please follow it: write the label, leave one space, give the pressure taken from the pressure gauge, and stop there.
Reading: 55 MPa
